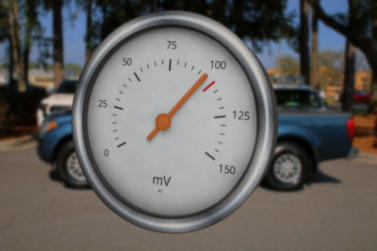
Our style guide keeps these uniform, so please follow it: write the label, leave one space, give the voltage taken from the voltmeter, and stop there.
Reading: 100 mV
